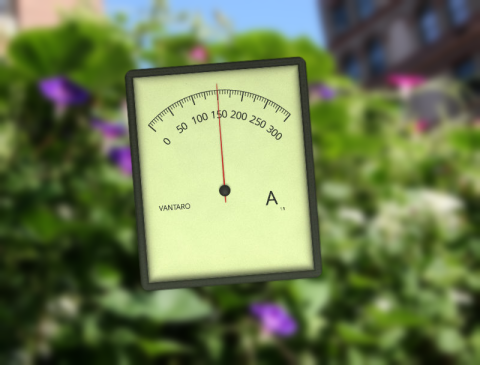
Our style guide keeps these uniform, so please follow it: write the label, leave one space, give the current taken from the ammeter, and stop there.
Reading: 150 A
